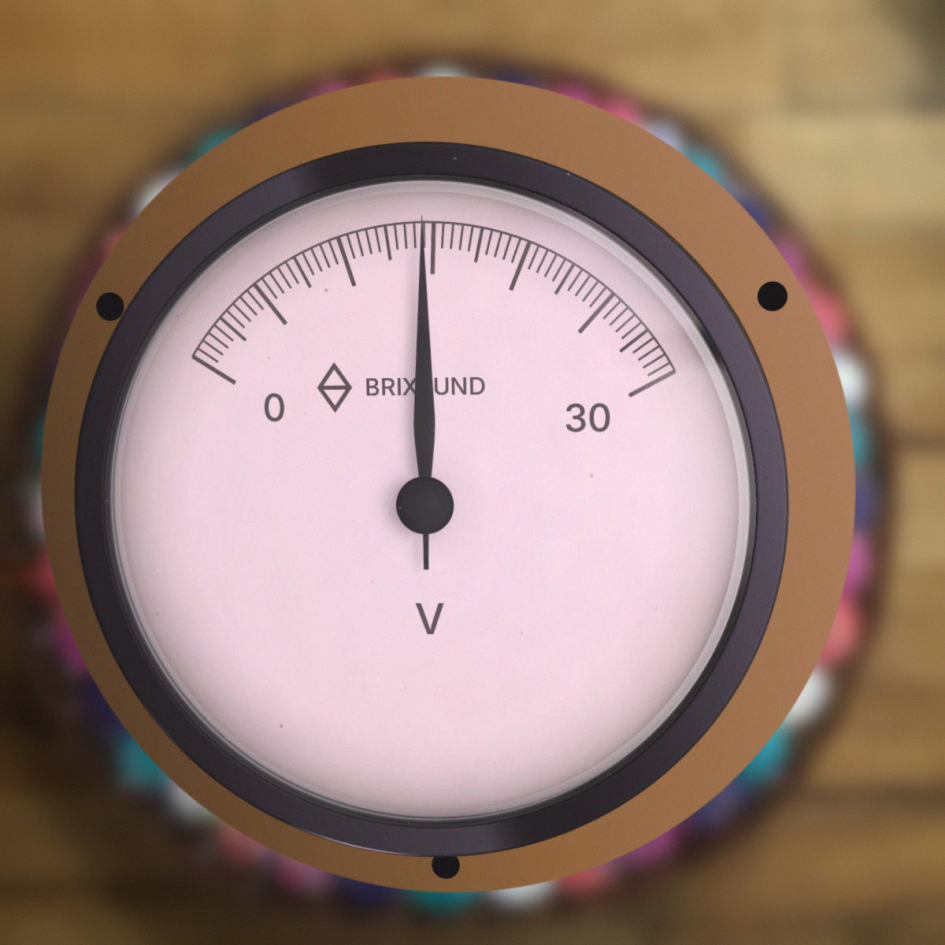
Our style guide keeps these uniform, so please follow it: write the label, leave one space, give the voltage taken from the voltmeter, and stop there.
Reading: 14.5 V
